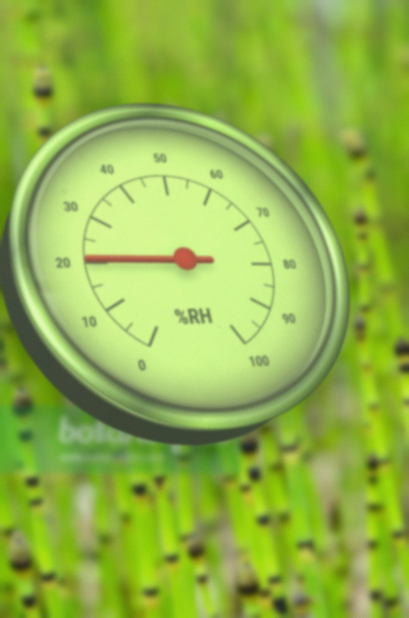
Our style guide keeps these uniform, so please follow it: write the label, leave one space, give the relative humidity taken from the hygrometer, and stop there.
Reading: 20 %
